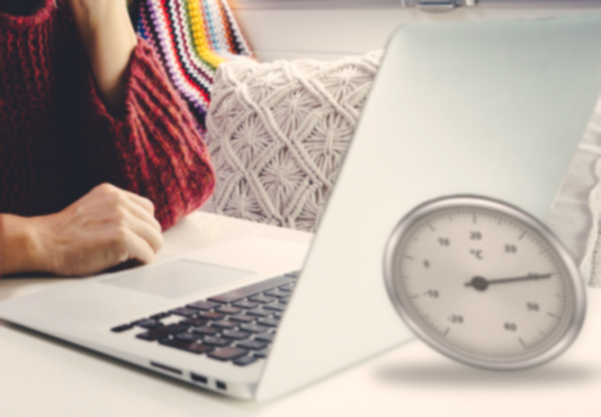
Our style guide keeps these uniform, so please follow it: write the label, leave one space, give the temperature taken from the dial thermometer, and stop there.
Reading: 40 °C
